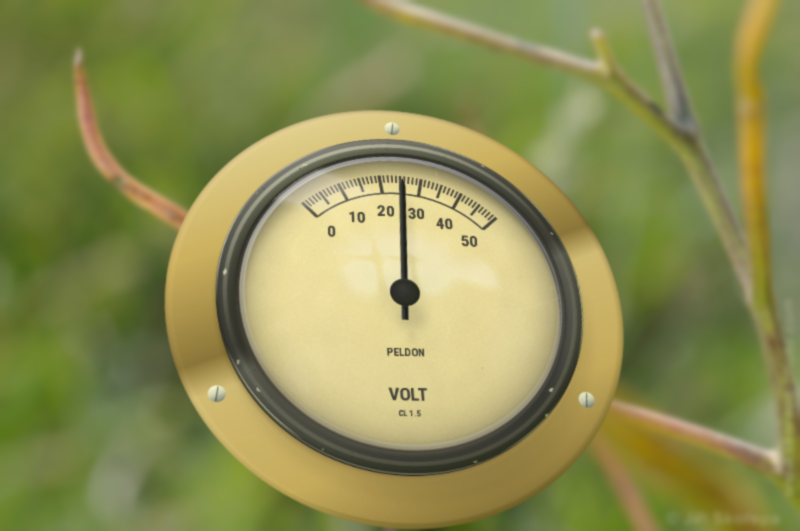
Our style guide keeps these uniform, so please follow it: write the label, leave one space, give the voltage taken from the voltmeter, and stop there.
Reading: 25 V
